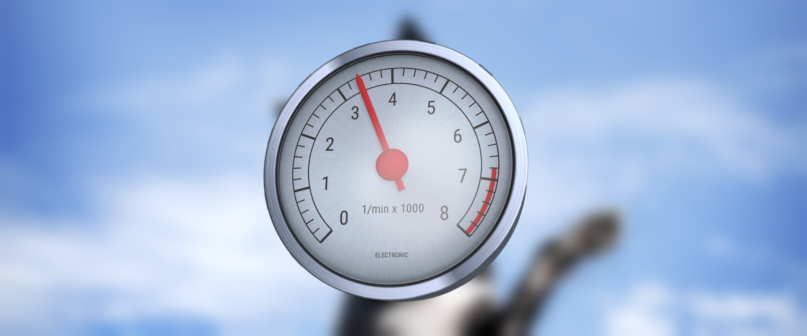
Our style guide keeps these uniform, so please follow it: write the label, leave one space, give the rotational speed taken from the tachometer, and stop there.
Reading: 3400 rpm
